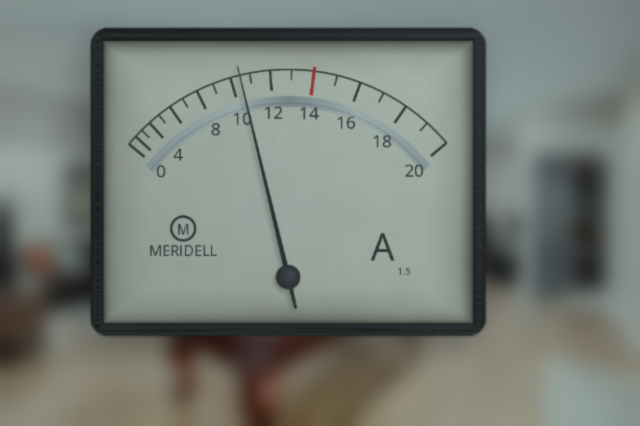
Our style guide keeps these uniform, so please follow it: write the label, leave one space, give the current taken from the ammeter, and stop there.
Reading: 10.5 A
